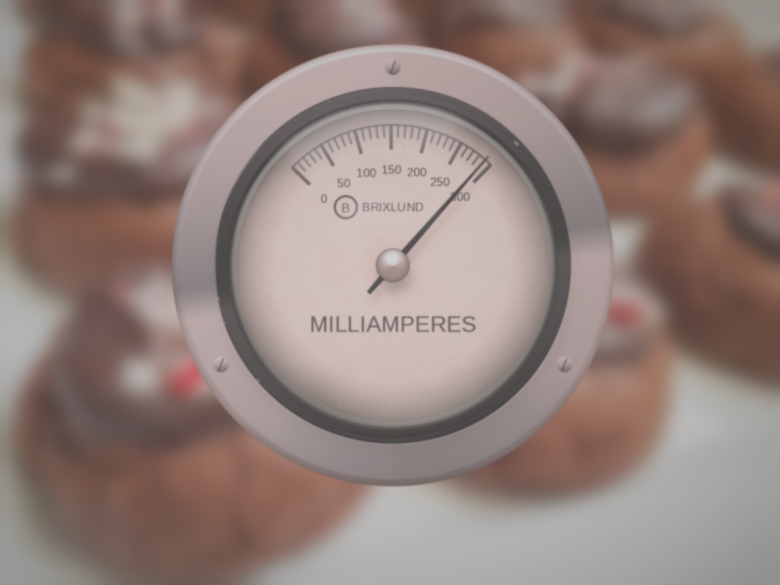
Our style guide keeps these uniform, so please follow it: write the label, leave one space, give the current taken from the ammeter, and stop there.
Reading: 290 mA
